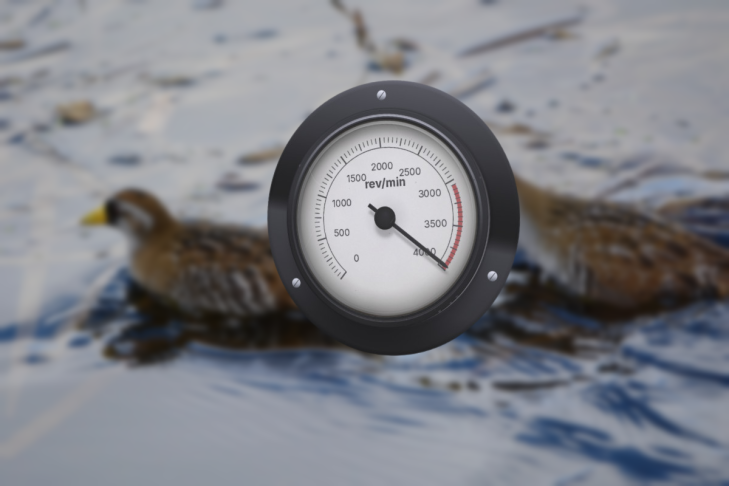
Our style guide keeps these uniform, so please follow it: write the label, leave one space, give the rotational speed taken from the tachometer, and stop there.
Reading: 3950 rpm
